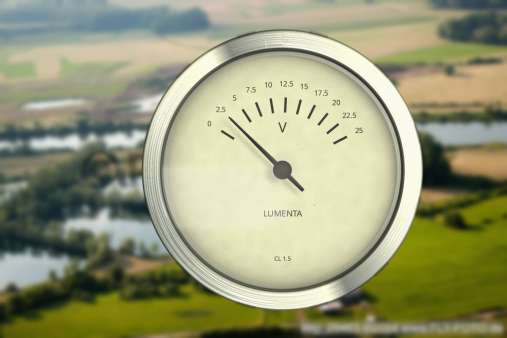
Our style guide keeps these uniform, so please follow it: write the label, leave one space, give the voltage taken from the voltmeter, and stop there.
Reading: 2.5 V
